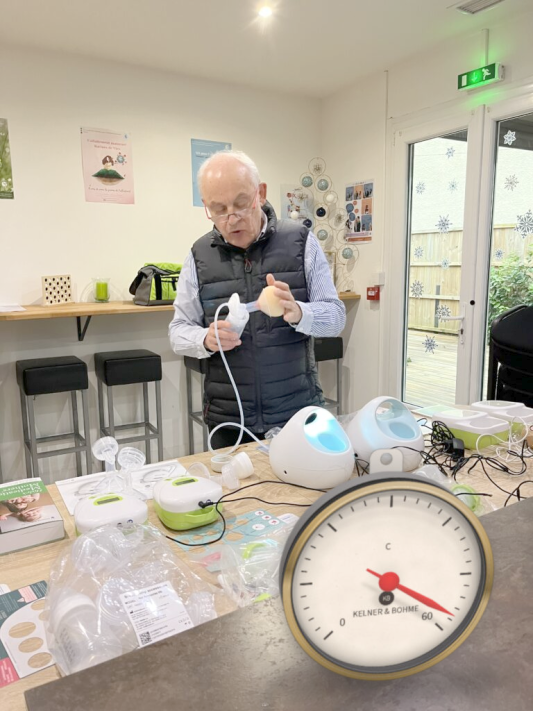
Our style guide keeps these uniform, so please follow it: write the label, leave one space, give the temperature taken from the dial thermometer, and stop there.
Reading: 57 °C
